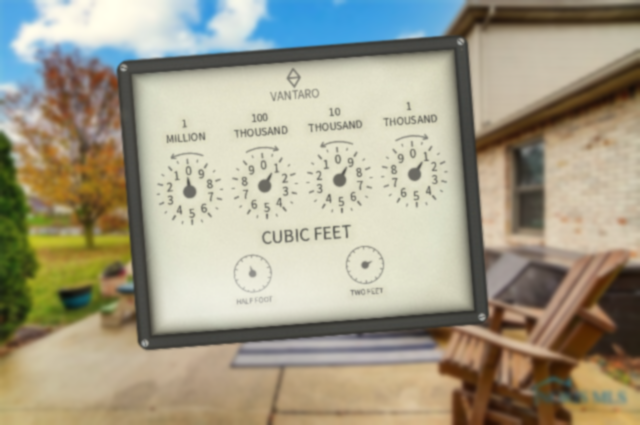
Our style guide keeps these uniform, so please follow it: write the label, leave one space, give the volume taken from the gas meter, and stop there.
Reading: 9100 ft³
